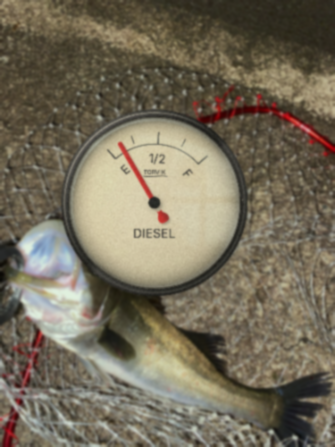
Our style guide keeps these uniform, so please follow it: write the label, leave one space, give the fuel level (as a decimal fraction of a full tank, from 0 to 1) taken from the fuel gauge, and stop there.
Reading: 0.125
